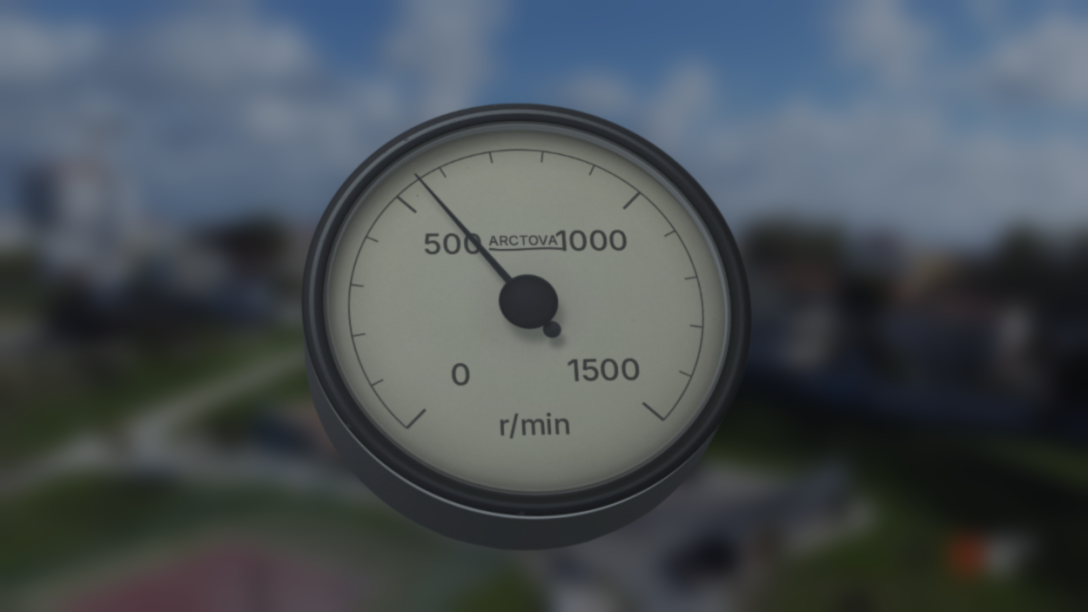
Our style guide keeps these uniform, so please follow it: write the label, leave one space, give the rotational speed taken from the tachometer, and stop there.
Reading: 550 rpm
